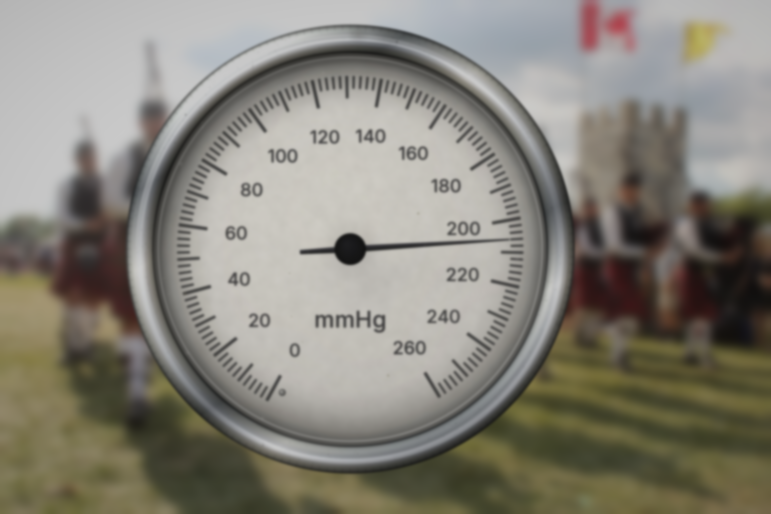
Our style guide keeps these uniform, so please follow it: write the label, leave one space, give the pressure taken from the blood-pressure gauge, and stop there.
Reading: 206 mmHg
